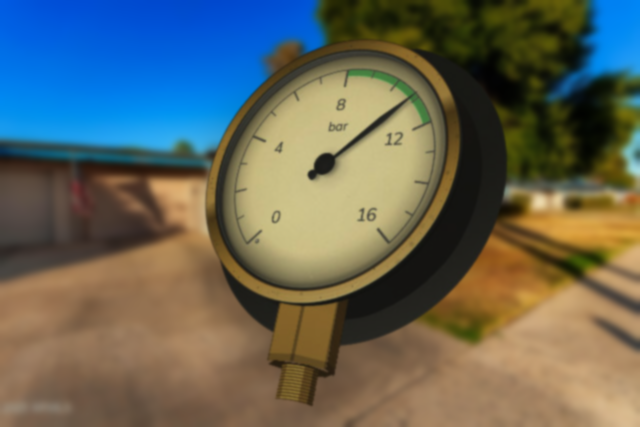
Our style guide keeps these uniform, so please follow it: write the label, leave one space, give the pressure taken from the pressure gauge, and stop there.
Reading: 11 bar
